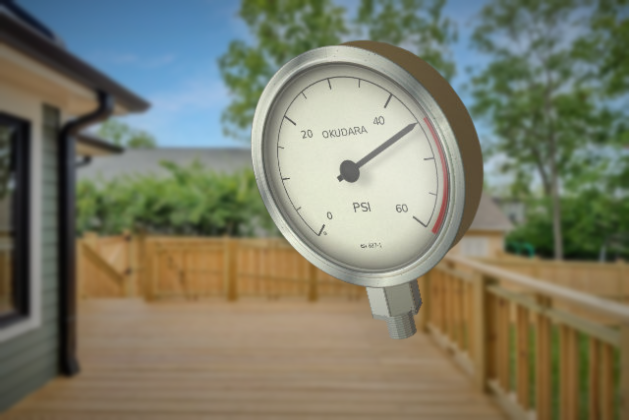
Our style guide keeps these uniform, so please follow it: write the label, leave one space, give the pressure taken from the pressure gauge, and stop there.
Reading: 45 psi
